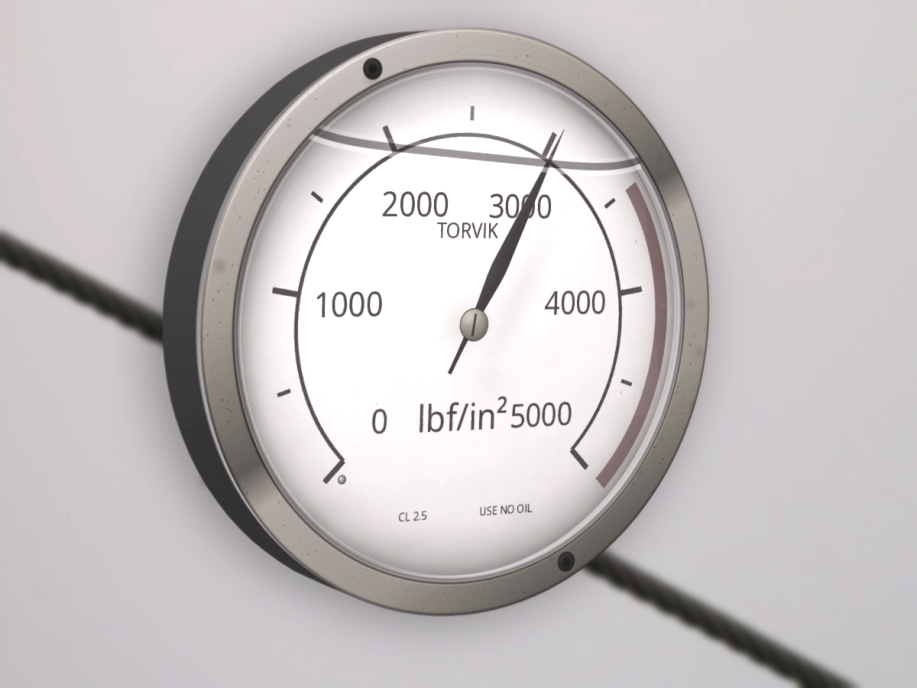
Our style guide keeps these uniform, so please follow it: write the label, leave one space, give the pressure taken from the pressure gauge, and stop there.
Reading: 3000 psi
